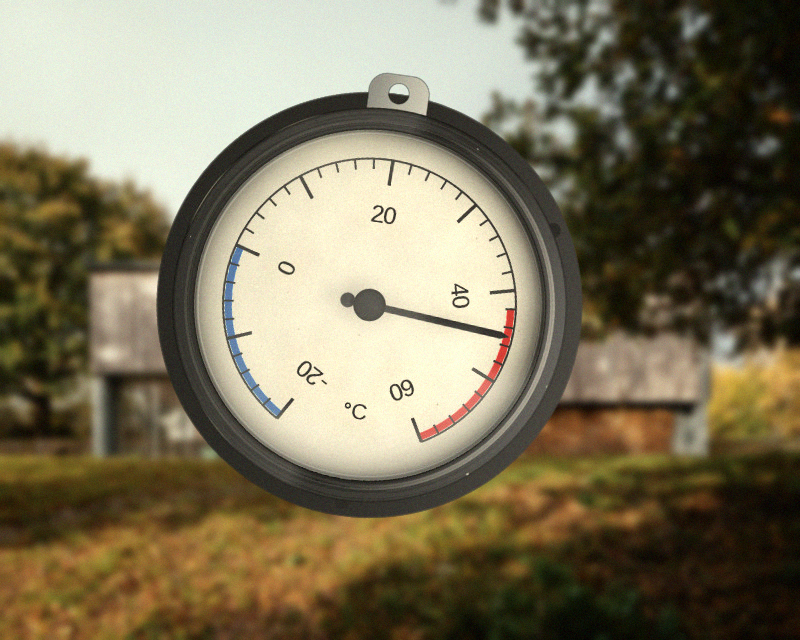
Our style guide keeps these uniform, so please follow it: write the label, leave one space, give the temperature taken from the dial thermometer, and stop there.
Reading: 45 °C
